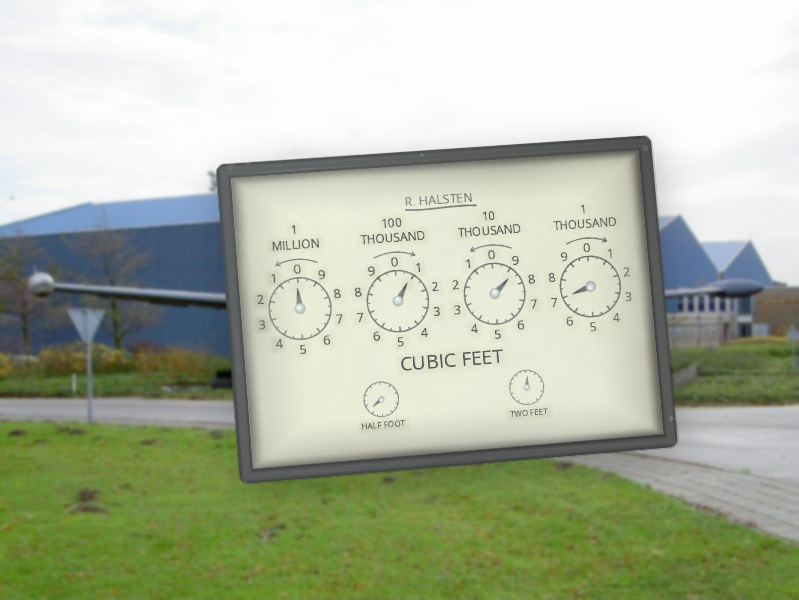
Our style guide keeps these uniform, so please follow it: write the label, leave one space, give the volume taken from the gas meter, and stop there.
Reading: 8700 ft³
